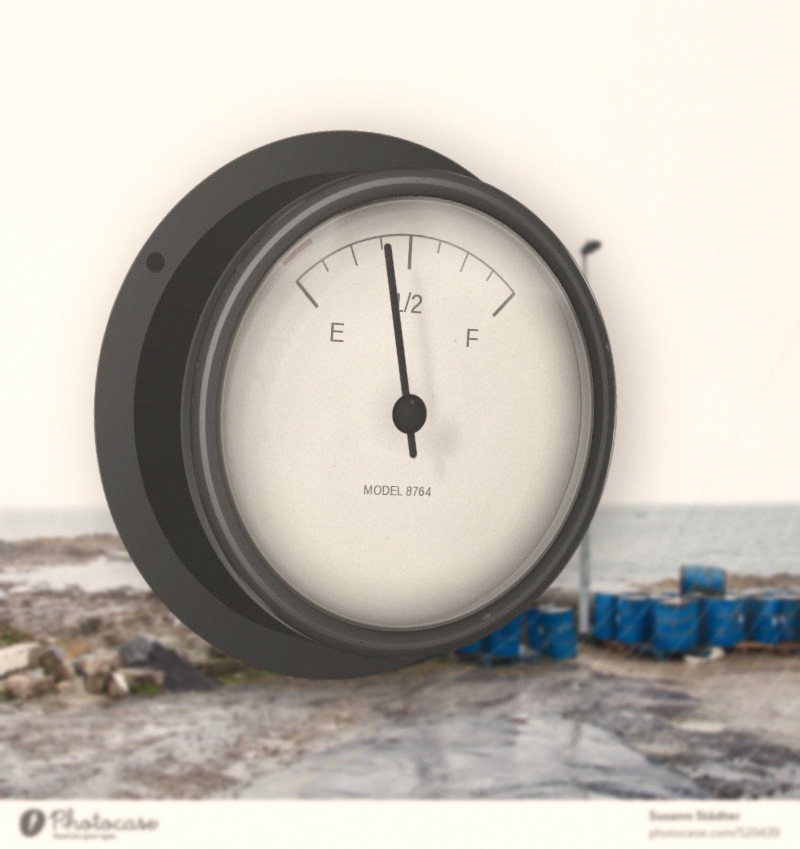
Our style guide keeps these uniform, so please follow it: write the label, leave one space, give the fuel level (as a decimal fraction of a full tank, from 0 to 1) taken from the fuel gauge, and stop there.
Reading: 0.375
